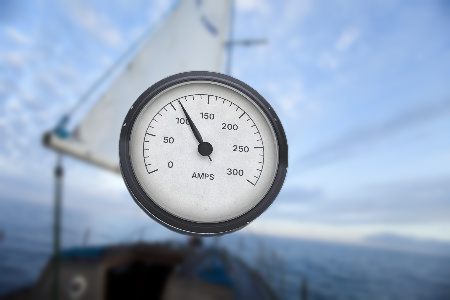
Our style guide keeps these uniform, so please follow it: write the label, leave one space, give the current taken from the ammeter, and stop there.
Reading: 110 A
